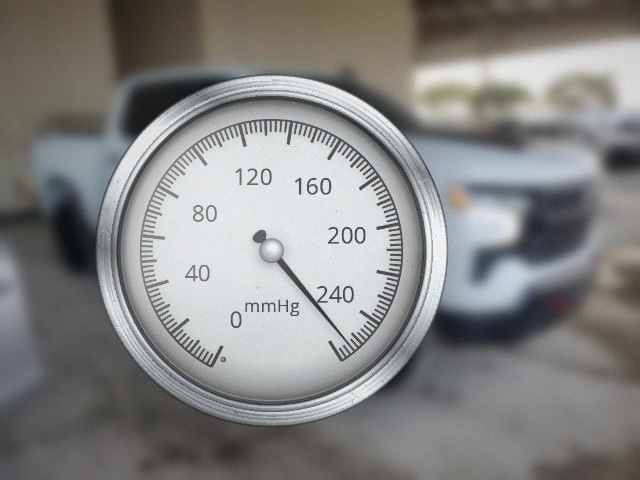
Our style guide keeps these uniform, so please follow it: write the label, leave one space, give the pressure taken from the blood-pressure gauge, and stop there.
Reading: 254 mmHg
